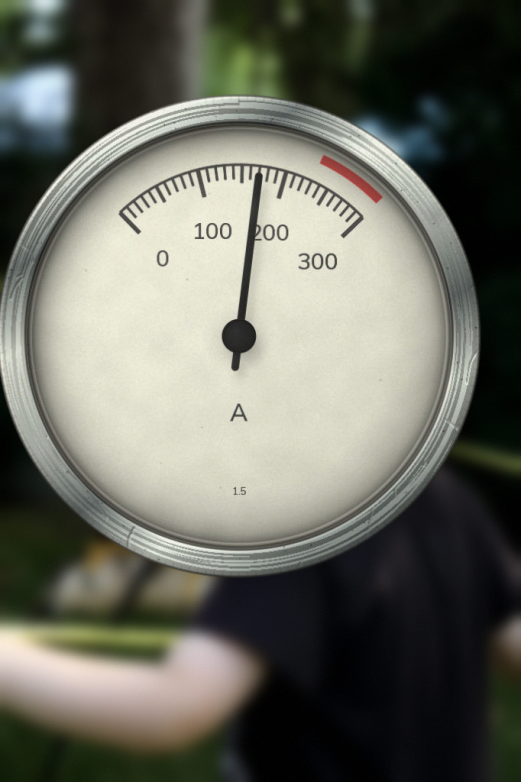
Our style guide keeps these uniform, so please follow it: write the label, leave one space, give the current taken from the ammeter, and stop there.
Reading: 170 A
